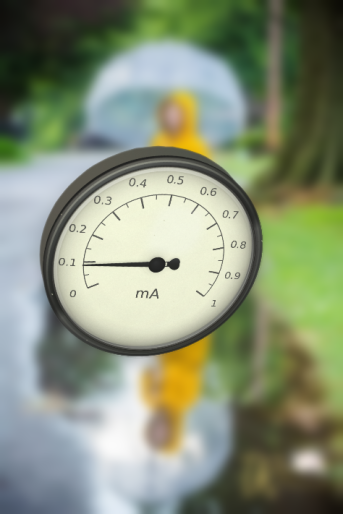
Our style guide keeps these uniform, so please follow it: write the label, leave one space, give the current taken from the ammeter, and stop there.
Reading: 0.1 mA
